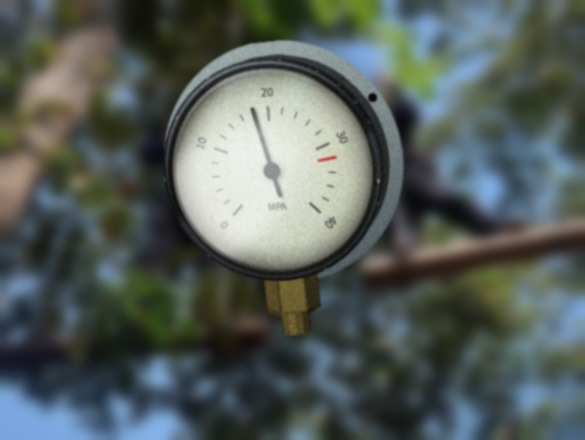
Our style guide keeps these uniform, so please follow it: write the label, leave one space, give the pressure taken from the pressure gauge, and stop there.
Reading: 18 MPa
